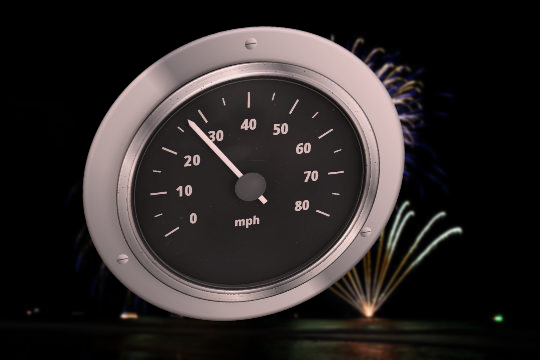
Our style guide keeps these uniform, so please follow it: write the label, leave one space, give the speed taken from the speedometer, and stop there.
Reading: 27.5 mph
